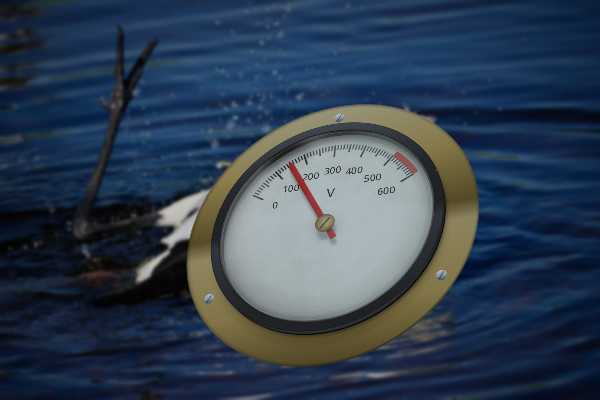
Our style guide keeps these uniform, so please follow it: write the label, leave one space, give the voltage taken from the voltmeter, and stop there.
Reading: 150 V
